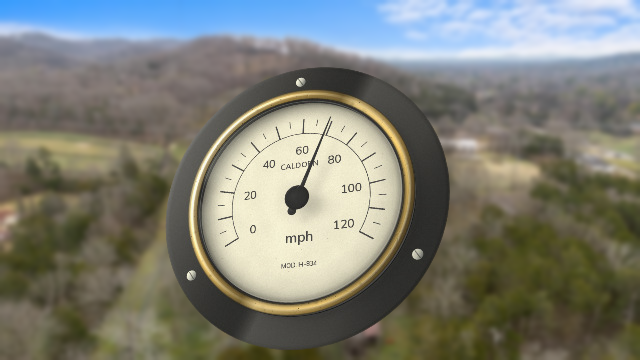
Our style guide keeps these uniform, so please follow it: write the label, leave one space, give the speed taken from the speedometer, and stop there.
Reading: 70 mph
